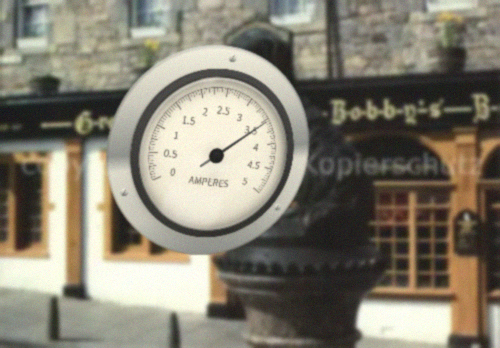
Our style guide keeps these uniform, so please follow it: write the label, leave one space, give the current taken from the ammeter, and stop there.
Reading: 3.5 A
